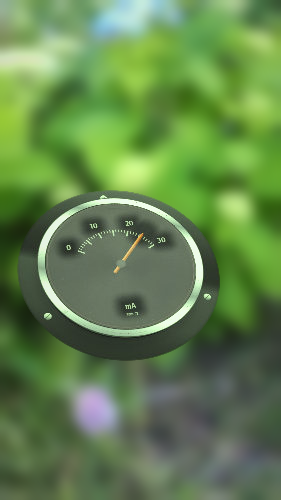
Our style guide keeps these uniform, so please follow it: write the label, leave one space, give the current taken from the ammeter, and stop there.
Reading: 25 mA
